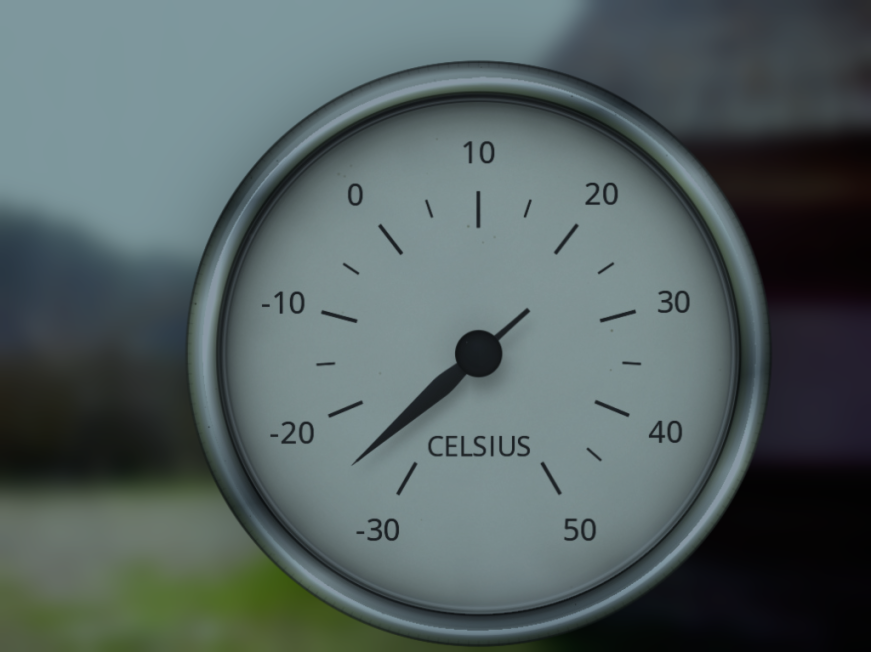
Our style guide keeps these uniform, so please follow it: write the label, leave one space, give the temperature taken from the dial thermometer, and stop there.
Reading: -25 °C
